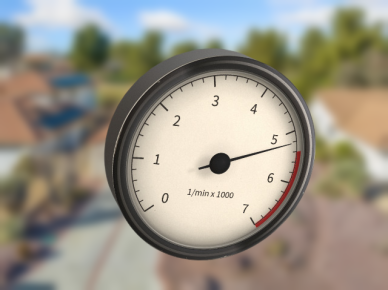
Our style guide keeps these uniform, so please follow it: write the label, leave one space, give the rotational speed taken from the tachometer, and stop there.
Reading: 5200 rpm
